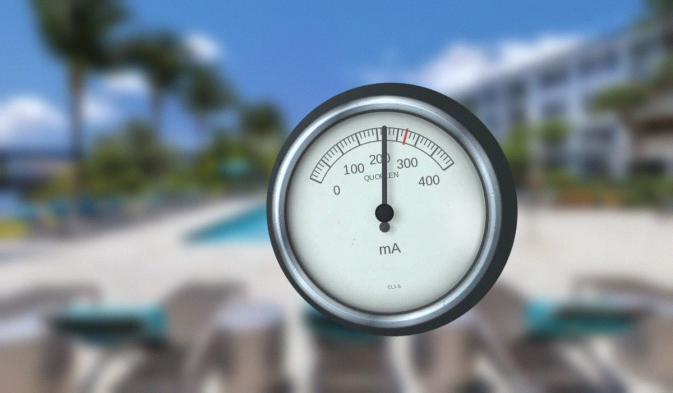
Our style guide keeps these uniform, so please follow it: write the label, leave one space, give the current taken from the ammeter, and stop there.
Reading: 220 mA
